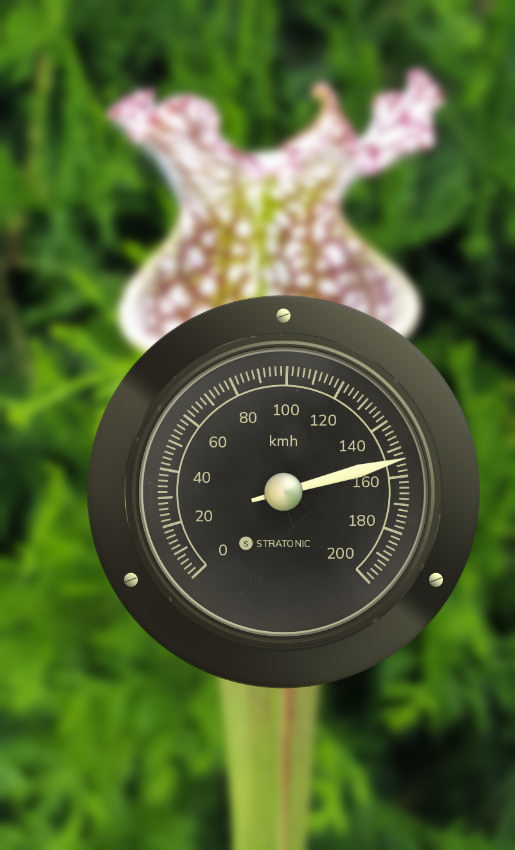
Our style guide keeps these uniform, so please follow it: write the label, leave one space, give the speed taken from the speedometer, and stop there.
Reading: 154 km/h
